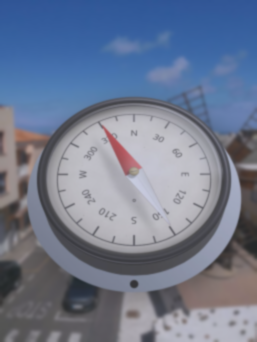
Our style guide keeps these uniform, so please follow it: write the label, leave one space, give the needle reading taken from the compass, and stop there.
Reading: 330 °
